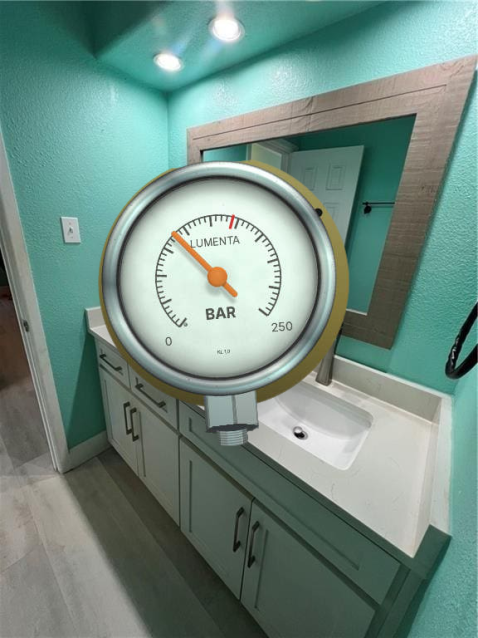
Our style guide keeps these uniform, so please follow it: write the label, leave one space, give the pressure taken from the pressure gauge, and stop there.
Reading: 90 bar
